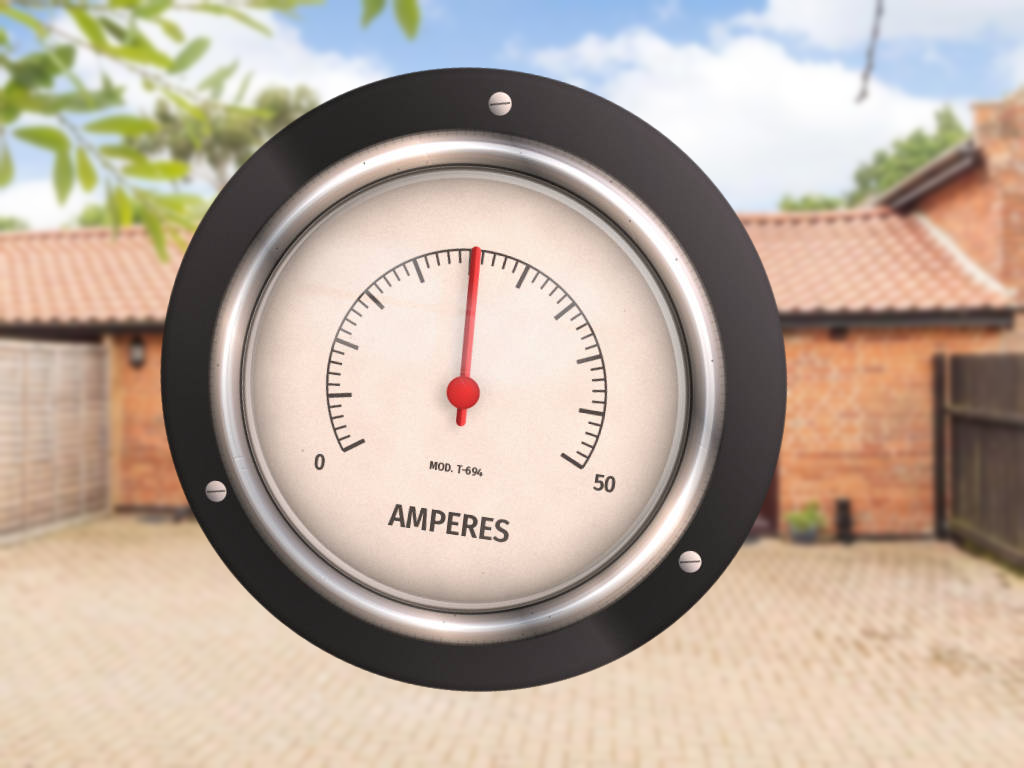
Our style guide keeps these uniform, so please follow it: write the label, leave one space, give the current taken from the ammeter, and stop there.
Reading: 25.5 A
